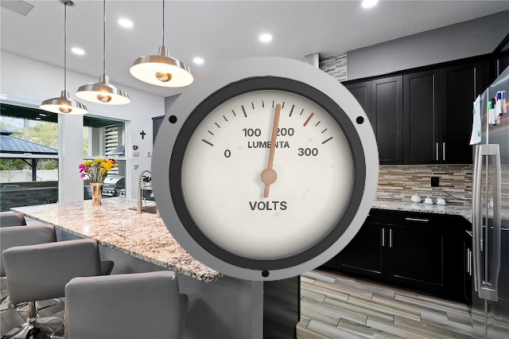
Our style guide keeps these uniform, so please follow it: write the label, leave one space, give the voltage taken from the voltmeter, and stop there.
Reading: 170 V
